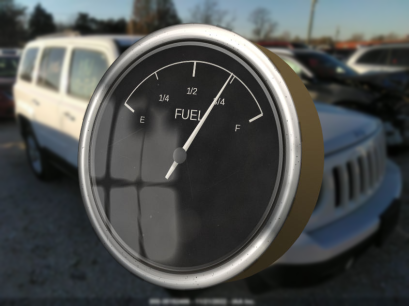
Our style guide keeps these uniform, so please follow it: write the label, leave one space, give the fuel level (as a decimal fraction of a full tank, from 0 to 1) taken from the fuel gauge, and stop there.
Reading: 0.75
